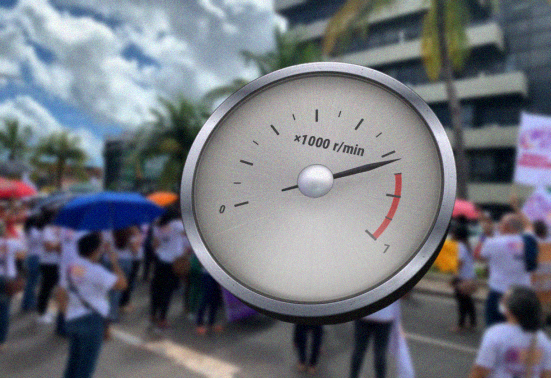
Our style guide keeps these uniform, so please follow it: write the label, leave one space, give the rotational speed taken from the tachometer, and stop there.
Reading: 5250 rpm
